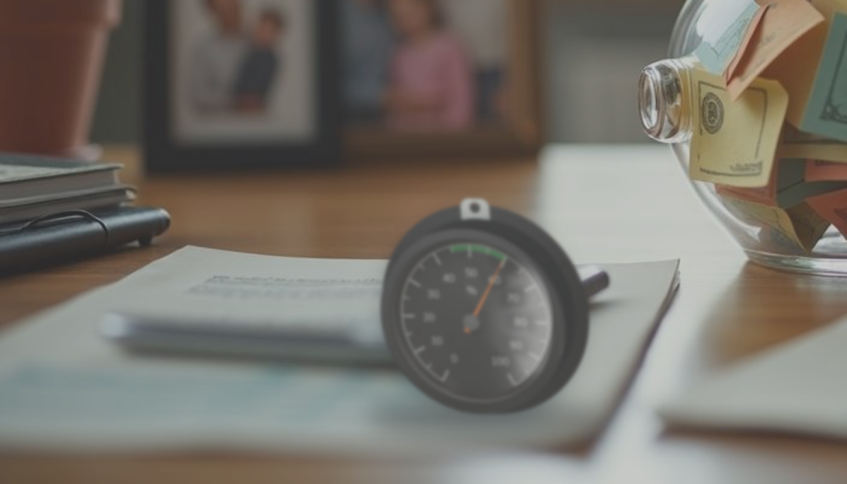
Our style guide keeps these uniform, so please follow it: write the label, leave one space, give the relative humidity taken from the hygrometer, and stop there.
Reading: 60 %
